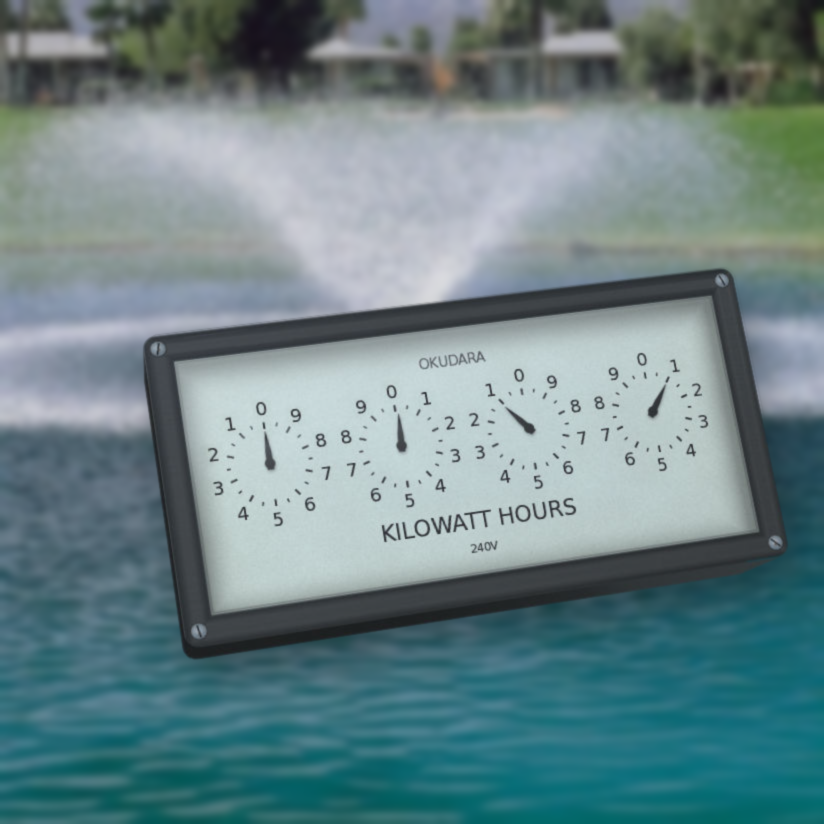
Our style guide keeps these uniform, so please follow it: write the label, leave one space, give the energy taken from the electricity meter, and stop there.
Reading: 11 kWh
